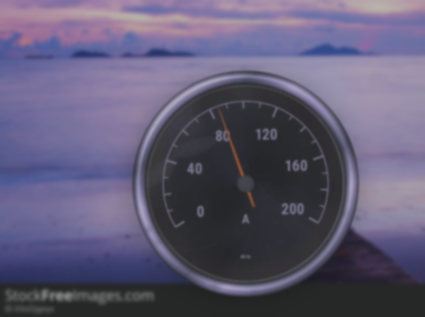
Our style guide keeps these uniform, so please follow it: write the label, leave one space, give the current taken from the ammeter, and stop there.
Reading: 85 A
